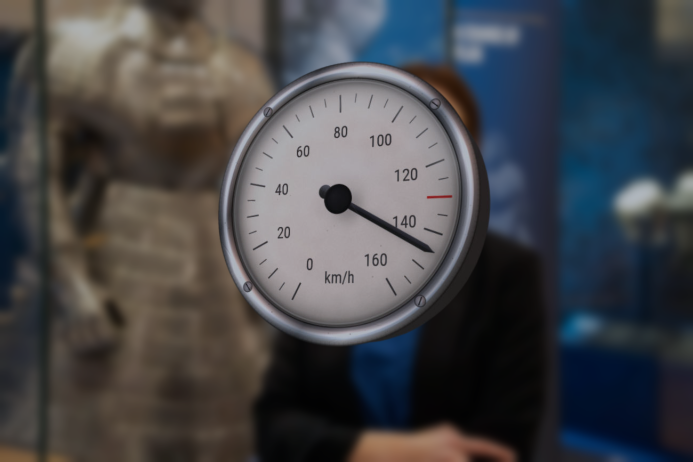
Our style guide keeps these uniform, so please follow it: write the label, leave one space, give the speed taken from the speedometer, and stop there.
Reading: 145 km/h
